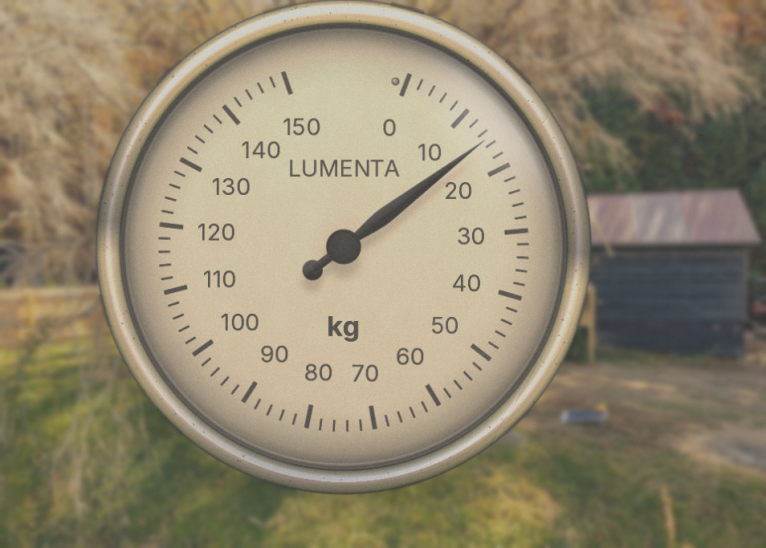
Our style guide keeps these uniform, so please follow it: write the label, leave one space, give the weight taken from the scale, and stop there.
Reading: 15 kg
